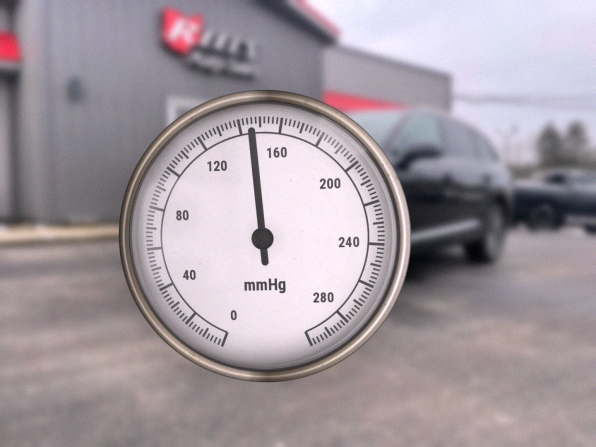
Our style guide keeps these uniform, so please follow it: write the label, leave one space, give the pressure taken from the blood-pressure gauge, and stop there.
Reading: 146 mmHg
